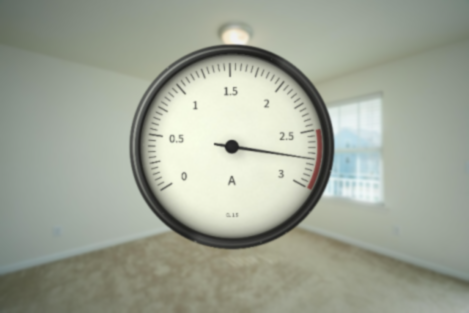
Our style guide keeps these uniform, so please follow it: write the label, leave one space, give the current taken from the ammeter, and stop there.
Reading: 2.75 A
